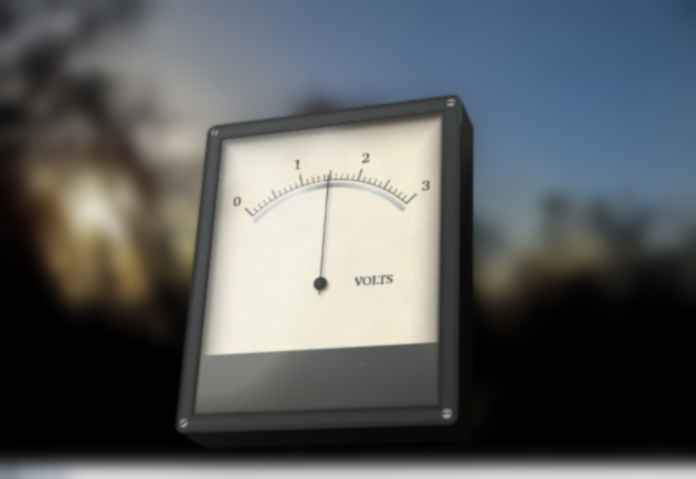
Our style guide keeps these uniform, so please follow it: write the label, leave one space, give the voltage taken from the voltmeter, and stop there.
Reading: 1.5 V
